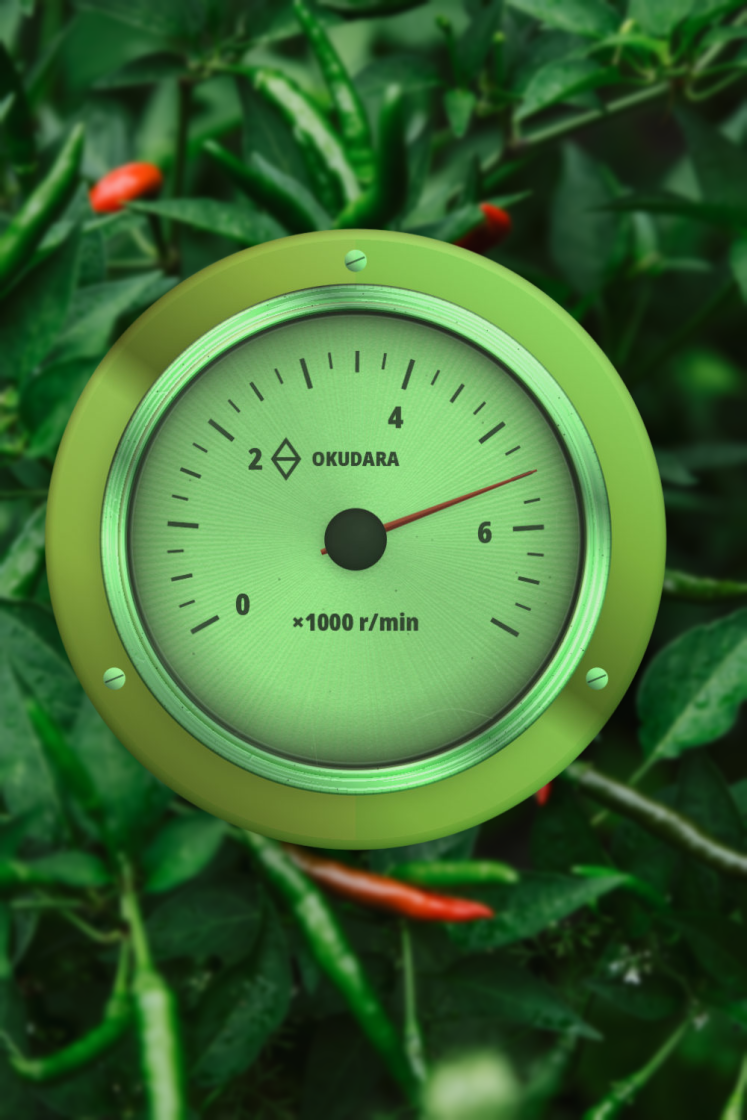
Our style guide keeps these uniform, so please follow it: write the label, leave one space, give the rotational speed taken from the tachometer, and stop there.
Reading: 5500 rpm
